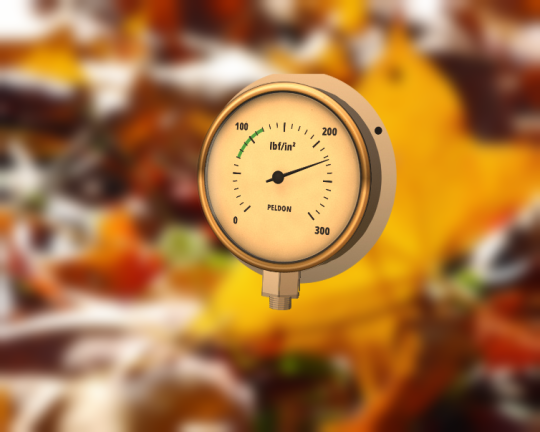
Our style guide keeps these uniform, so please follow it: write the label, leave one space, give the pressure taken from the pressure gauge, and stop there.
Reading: 225 psi
